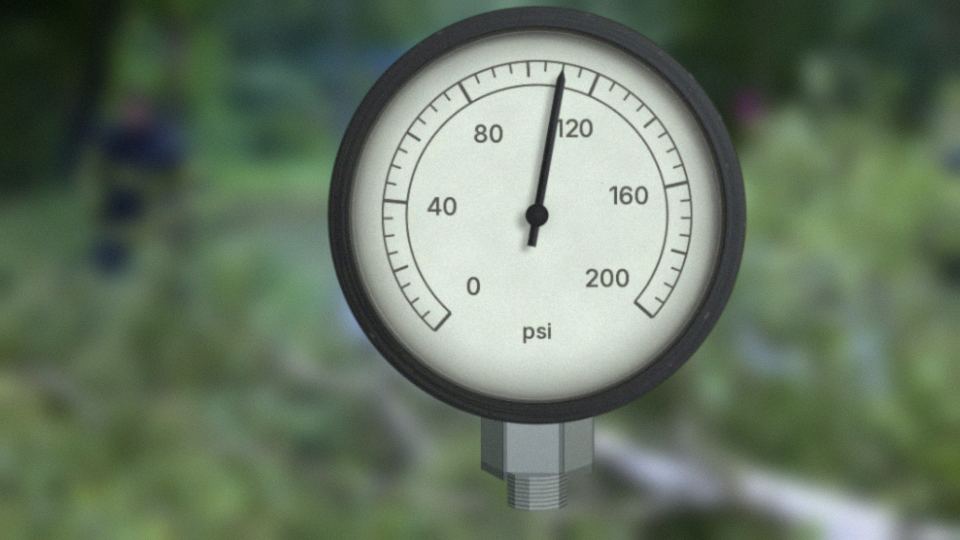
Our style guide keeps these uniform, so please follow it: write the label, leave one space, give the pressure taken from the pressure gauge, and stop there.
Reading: 110 psi
